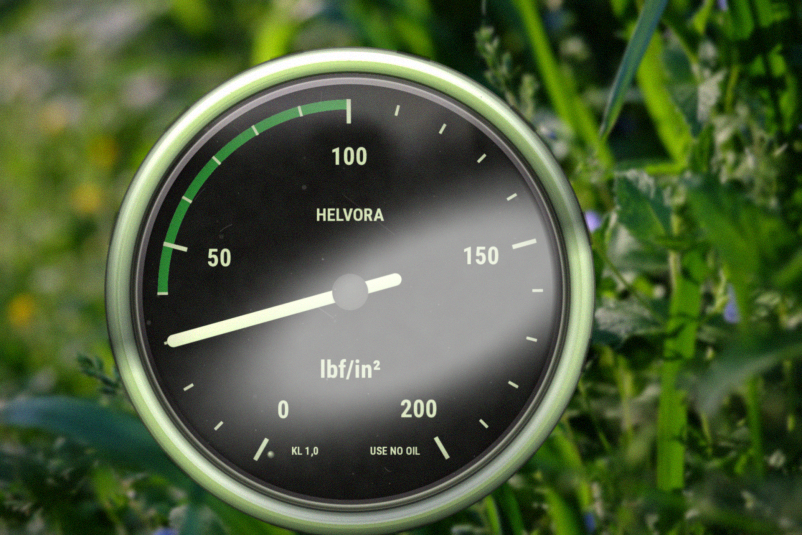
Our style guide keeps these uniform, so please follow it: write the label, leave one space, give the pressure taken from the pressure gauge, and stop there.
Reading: 30 psi
